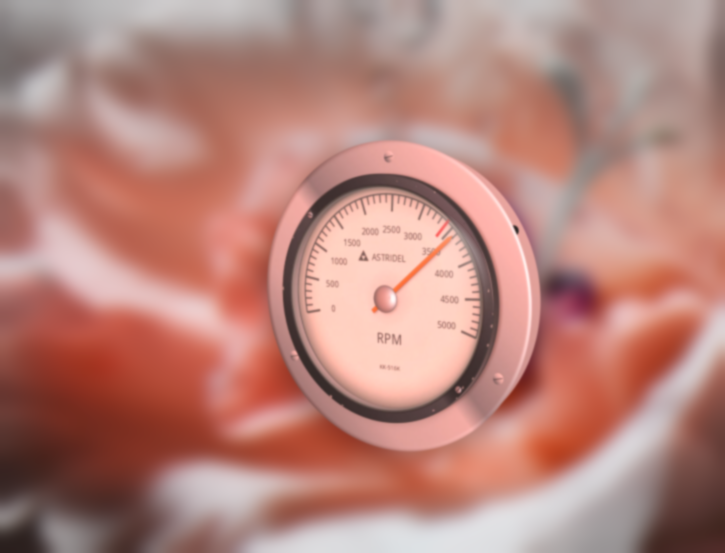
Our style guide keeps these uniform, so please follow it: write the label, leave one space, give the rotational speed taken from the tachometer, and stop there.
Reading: 3600 rpm
